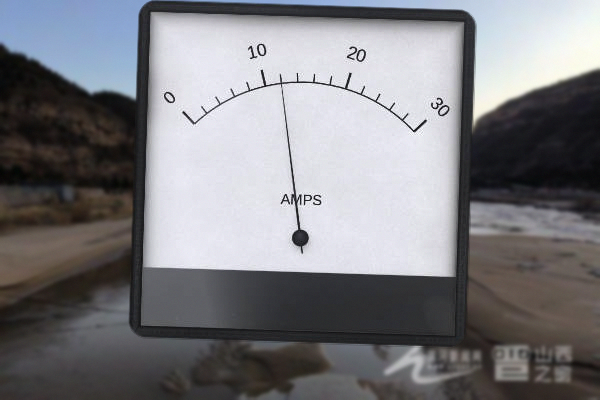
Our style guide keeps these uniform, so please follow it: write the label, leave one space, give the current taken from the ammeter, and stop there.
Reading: 12 A
